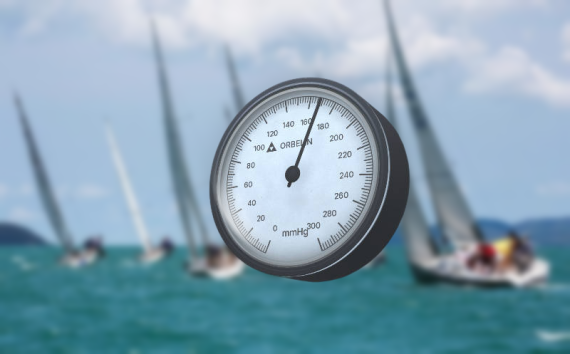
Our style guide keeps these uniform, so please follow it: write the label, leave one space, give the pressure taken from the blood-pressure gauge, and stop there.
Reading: 170 mmHg
